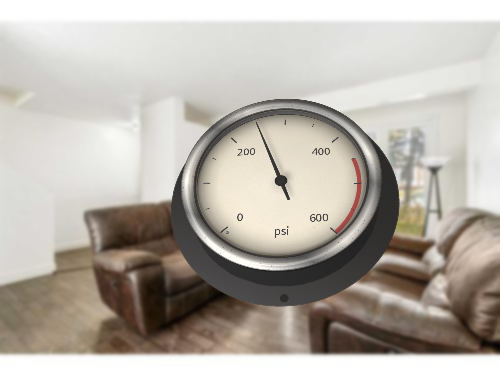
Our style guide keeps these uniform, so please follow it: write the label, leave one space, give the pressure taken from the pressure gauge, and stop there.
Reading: 250 psi
